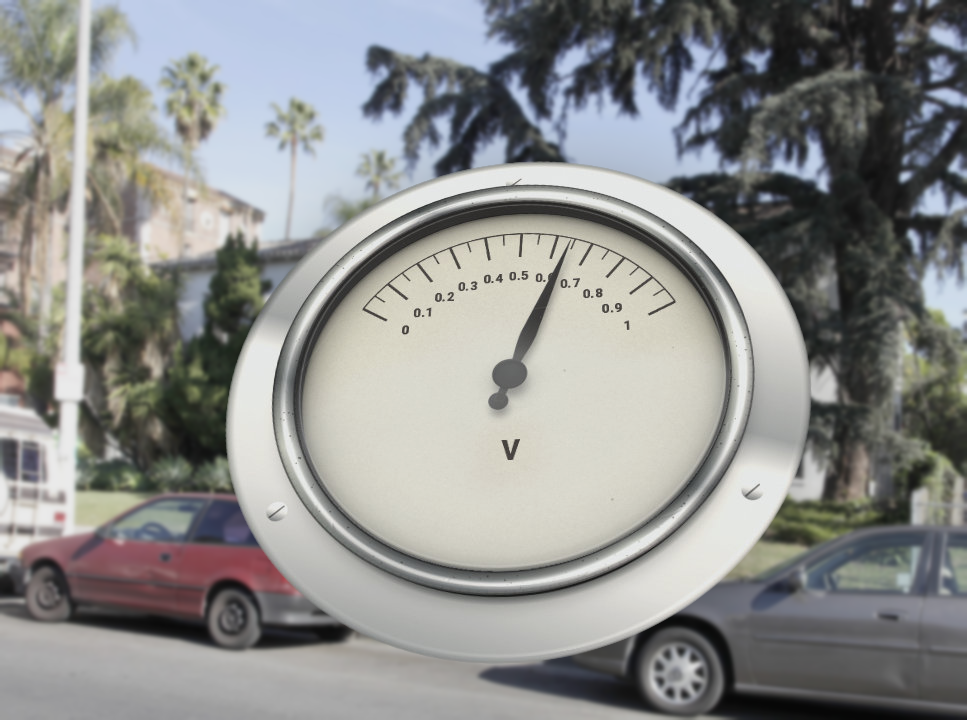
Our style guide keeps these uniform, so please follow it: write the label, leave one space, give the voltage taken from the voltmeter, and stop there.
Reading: 0.65 V
